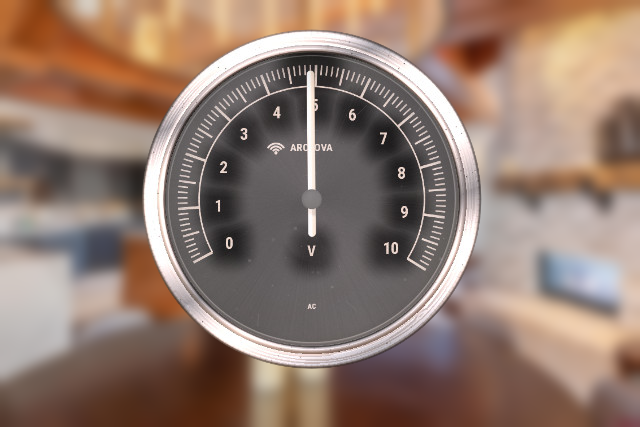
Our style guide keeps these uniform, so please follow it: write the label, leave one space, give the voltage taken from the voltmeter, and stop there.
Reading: 4.9 V
